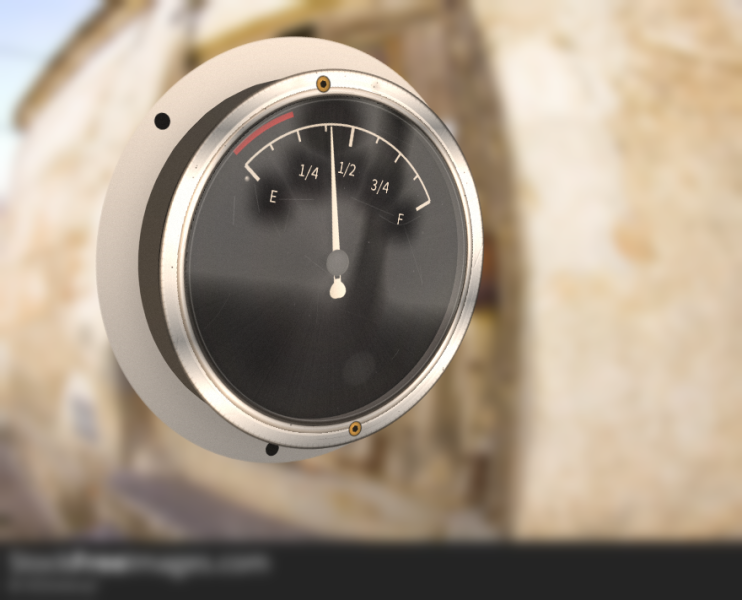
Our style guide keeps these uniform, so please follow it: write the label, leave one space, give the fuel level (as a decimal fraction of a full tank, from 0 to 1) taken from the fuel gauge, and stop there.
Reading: 0.375
